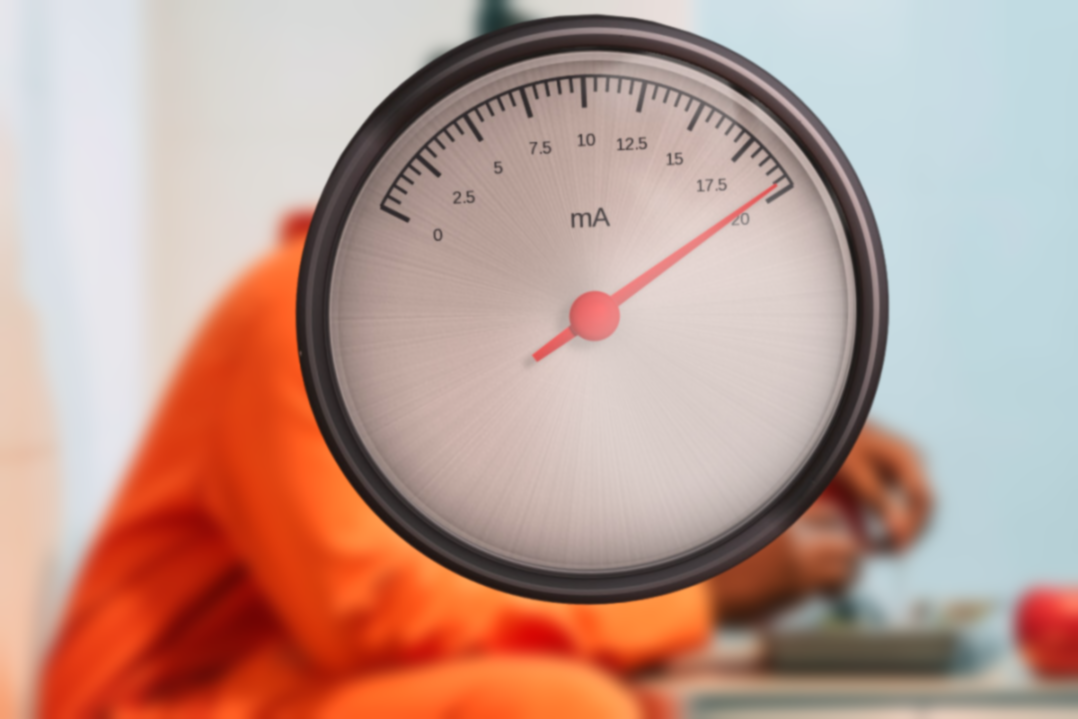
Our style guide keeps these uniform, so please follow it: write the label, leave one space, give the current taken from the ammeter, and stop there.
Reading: 19.5 mA
